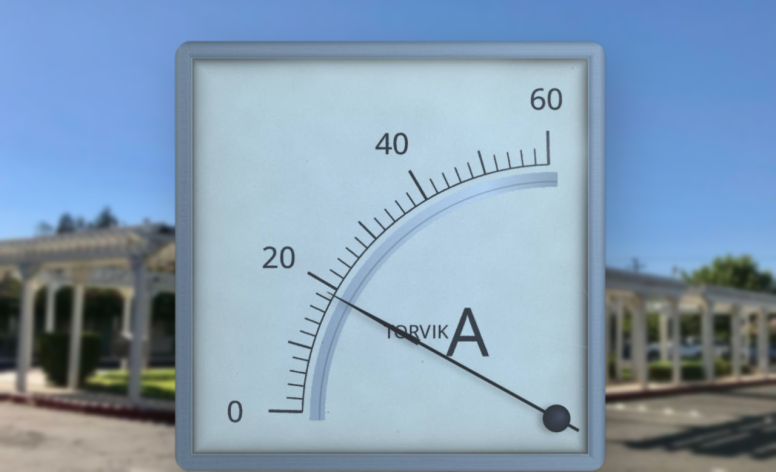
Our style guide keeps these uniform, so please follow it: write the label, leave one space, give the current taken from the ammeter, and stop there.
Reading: 19 A
